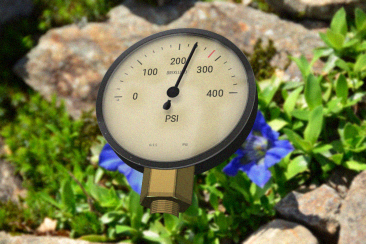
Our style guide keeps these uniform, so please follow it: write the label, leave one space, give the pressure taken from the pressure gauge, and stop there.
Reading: 240 psi
